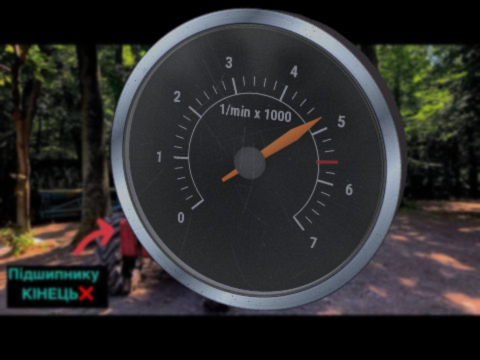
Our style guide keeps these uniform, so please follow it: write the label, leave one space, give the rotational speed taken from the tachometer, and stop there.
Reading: 4800 rpm
